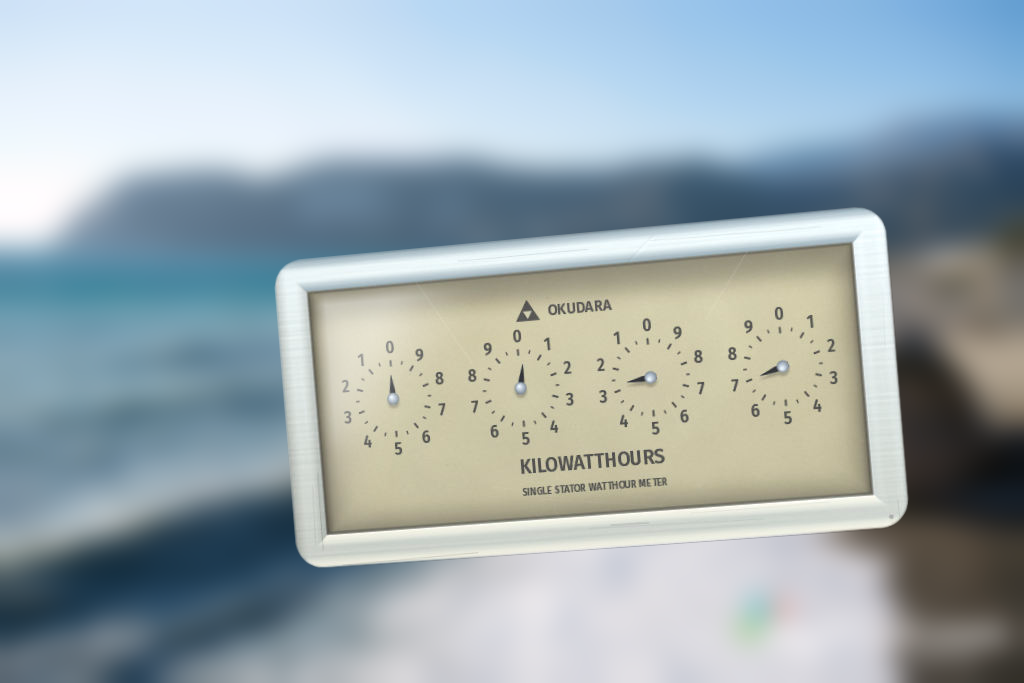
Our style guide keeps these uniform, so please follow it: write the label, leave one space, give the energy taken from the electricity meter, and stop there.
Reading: 27 kWh
